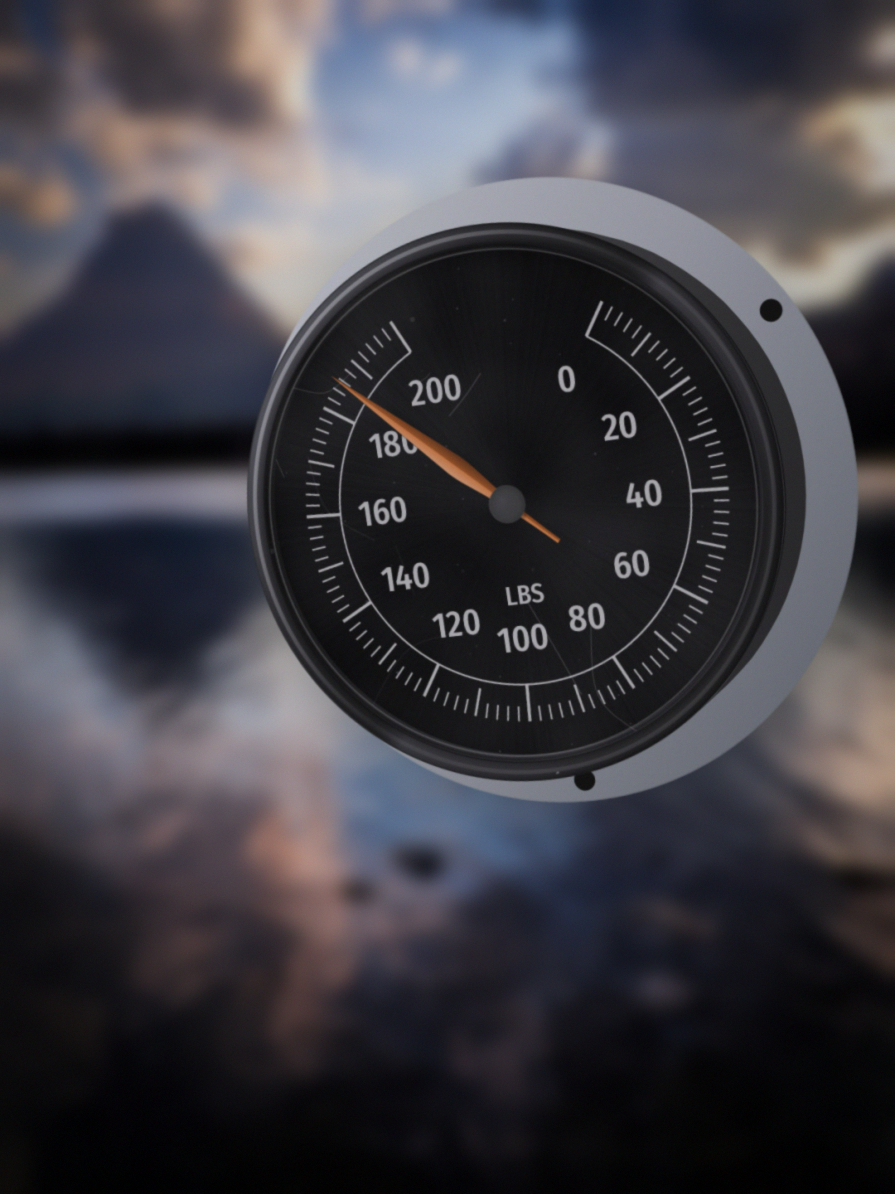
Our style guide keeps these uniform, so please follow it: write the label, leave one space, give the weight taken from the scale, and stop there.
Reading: 186 lb
